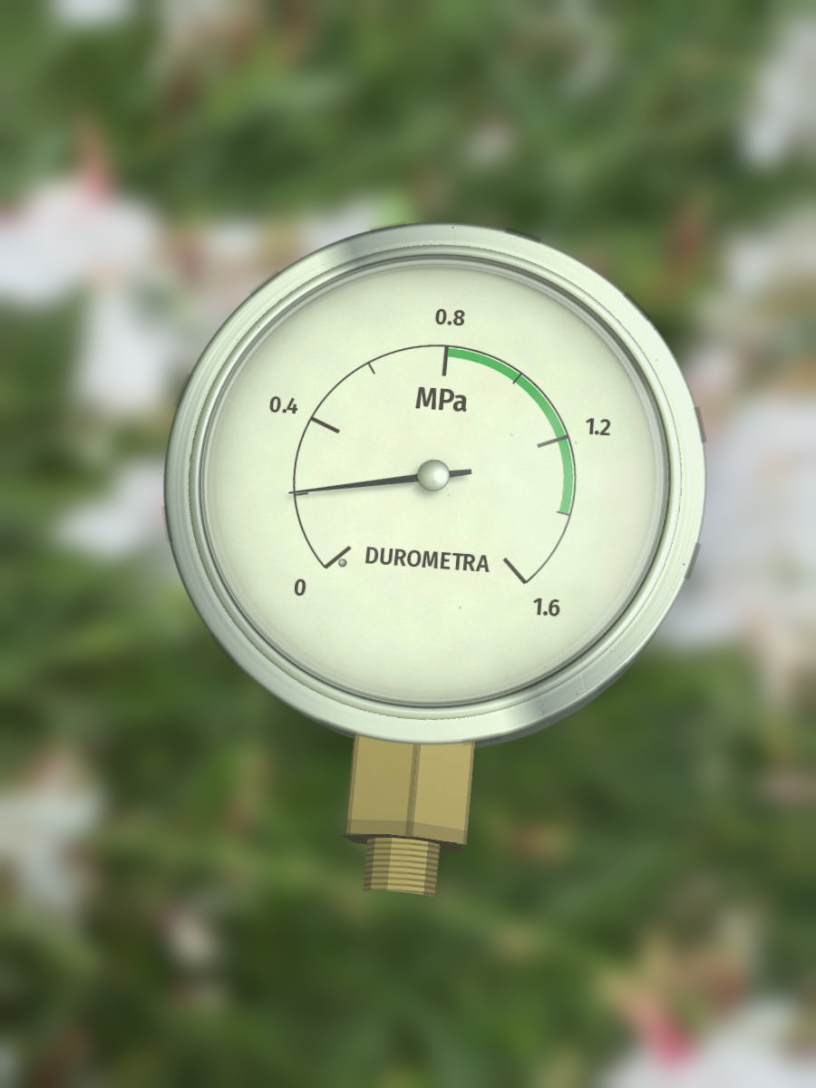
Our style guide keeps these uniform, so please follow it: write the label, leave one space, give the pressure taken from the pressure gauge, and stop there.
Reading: 0.2 MPa
